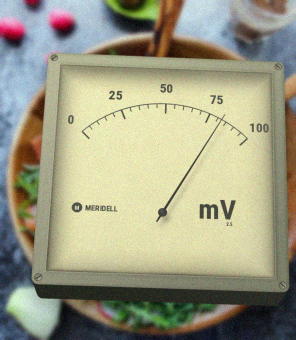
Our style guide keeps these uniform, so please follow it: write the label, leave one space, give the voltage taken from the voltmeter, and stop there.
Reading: 82.5 mV
